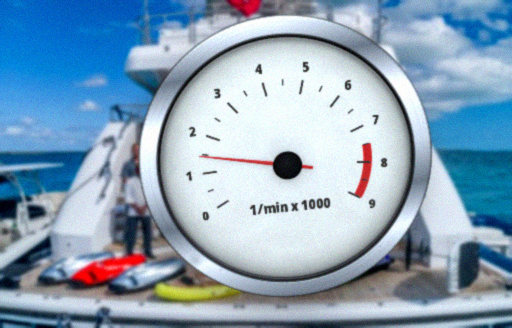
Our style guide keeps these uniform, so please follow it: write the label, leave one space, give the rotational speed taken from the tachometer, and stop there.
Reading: 1500 rpm
